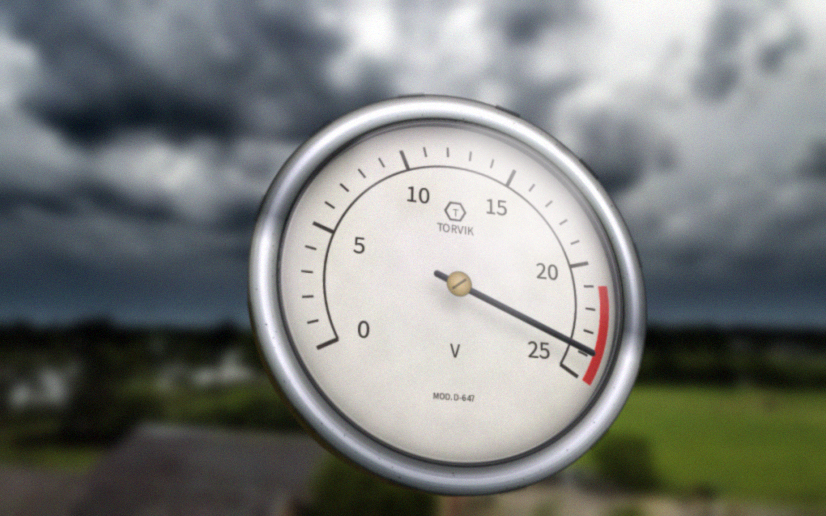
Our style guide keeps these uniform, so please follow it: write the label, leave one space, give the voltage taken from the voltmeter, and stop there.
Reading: 24 V
